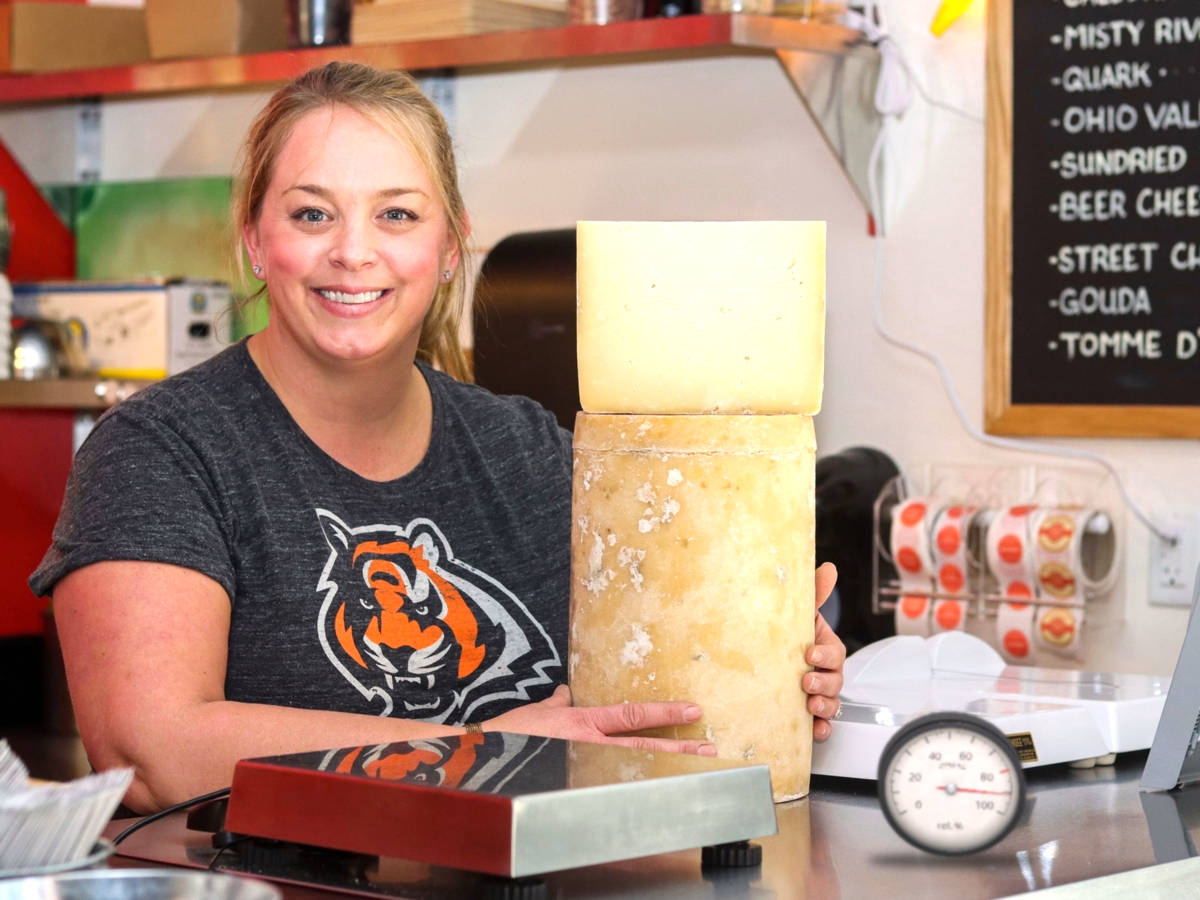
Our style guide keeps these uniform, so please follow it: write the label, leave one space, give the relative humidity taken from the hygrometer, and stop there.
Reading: 90 %
